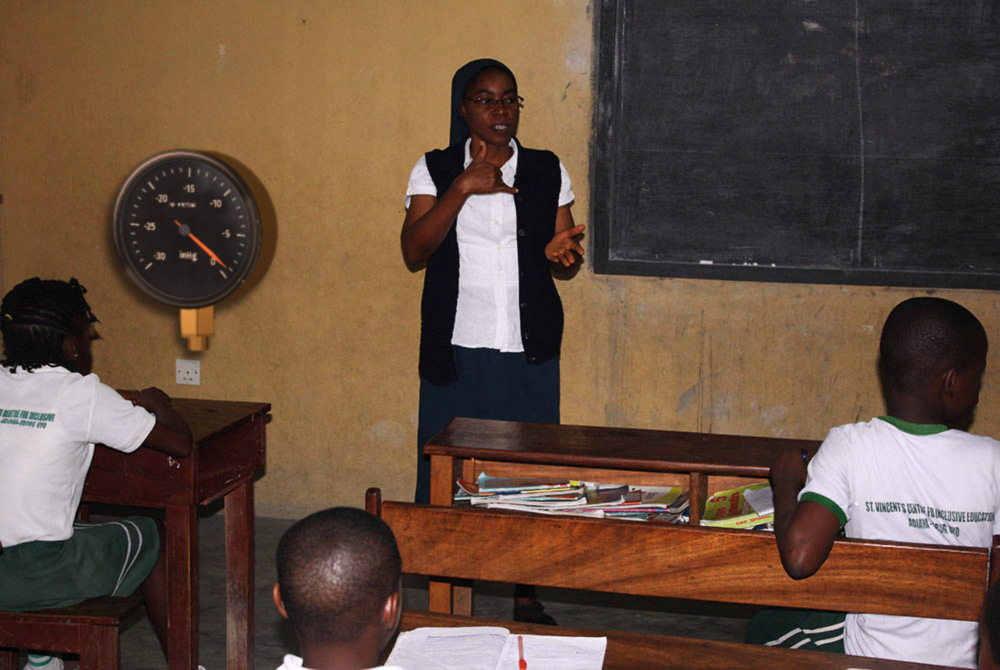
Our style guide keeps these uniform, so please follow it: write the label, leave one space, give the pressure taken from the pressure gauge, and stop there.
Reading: -1 inHg
